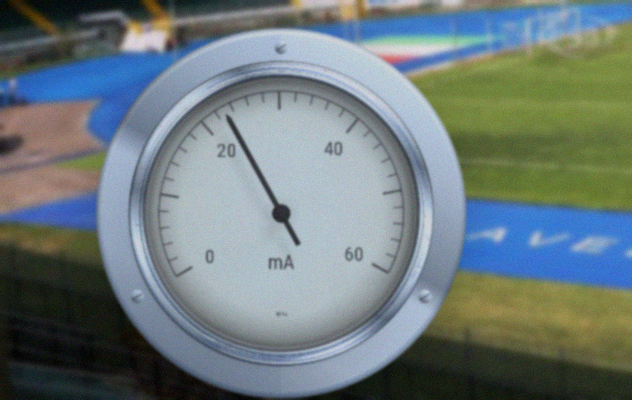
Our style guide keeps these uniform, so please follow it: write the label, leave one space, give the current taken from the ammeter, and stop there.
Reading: 23 mA
